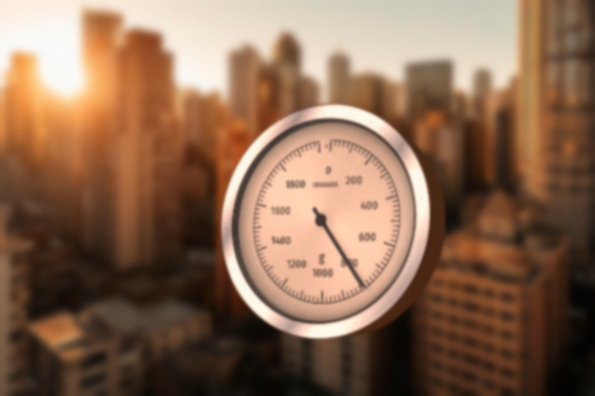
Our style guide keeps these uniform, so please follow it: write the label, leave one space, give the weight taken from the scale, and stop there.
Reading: 800 g
